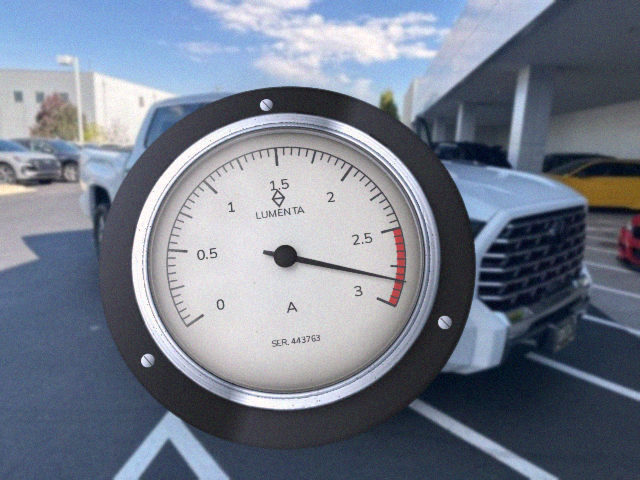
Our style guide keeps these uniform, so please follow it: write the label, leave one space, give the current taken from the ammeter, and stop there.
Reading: 2.85 A
